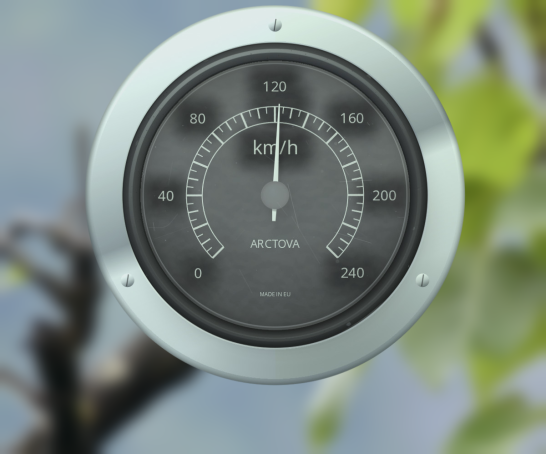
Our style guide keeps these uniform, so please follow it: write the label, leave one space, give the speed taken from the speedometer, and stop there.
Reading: 122.5 km/h
